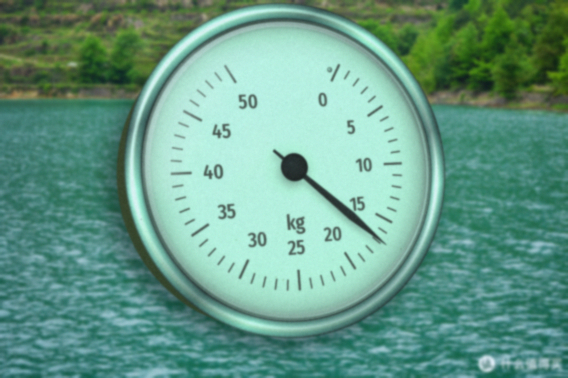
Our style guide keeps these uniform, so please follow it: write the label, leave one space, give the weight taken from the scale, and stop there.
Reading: 17 kg
